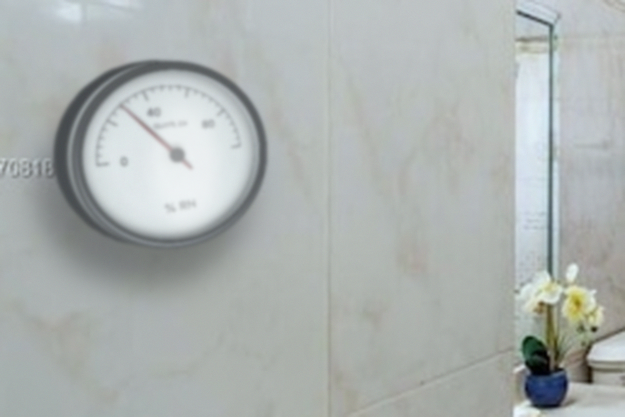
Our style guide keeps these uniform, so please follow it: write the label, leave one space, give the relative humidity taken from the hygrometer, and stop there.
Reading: 28 %
